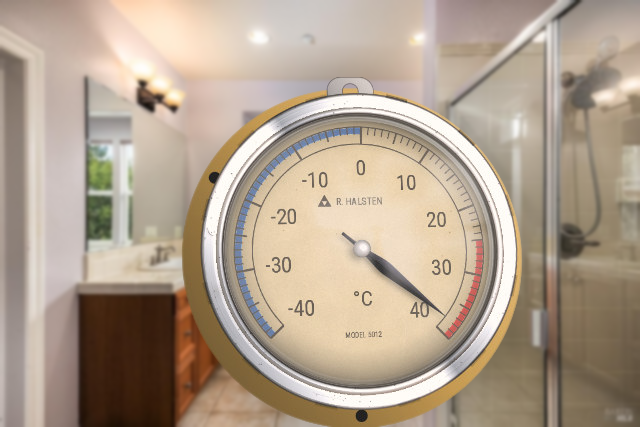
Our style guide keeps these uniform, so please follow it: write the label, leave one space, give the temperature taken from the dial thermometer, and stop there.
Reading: 38 °C
